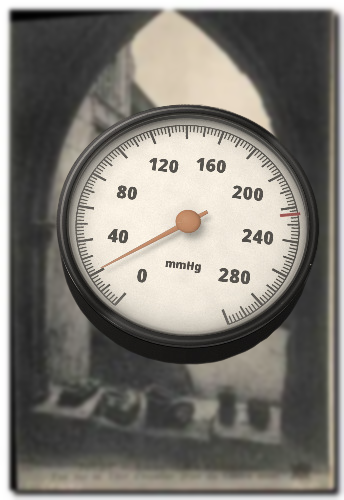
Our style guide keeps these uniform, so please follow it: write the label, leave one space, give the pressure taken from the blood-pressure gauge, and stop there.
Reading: 20 mmHg
